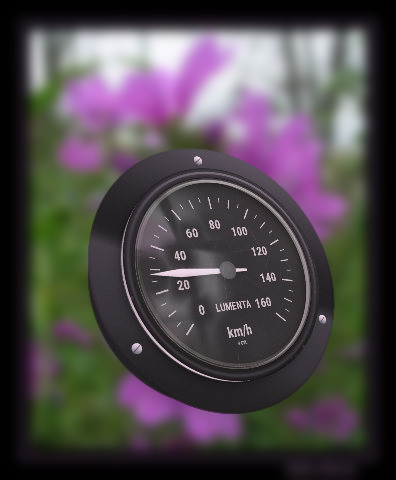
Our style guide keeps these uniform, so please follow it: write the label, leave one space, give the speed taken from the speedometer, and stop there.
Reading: 27.5 km/h
